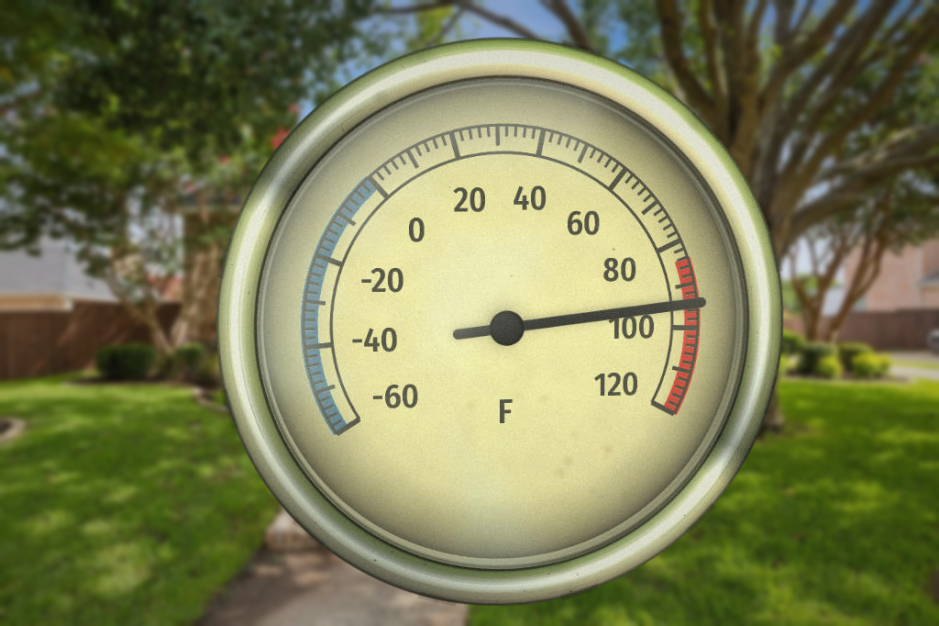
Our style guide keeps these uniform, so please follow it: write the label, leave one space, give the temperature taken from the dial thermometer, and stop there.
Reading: 94 °F
